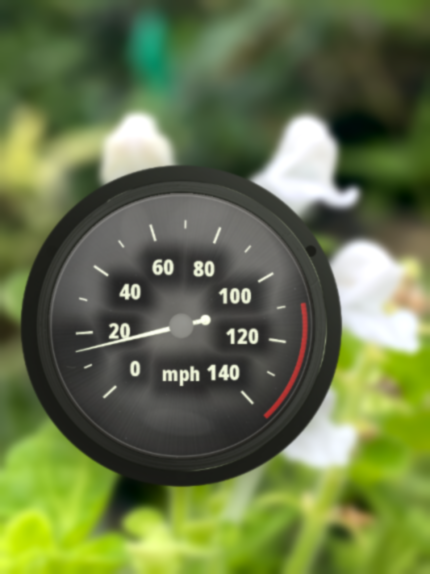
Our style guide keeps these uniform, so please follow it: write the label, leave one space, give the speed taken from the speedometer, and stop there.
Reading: 15 mph
